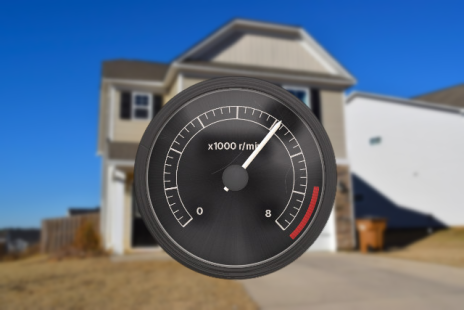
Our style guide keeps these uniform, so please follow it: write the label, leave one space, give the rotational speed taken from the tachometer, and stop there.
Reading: 5100 rpm
